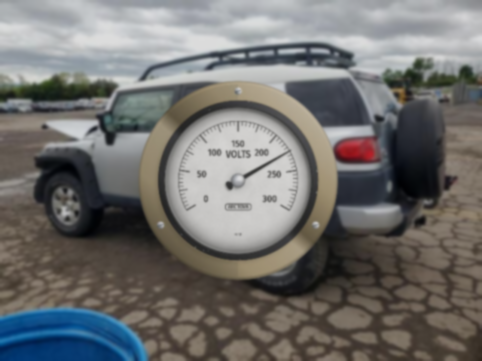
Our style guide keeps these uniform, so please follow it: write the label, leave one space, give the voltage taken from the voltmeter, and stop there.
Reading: 225 V
